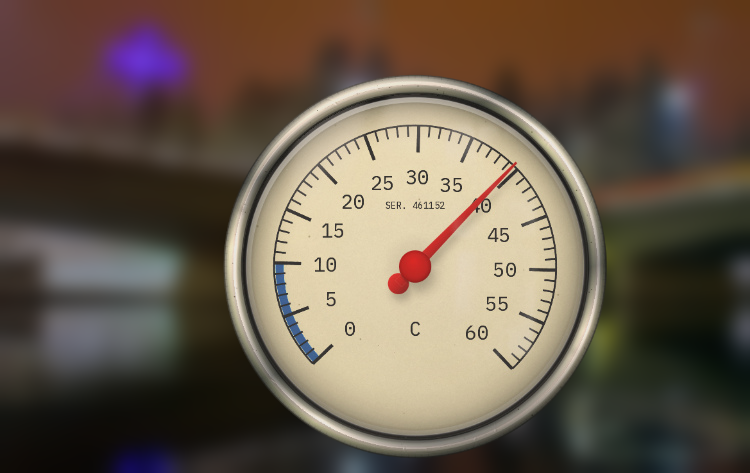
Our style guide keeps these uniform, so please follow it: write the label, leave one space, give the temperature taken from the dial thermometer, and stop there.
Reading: 39.5 °C
